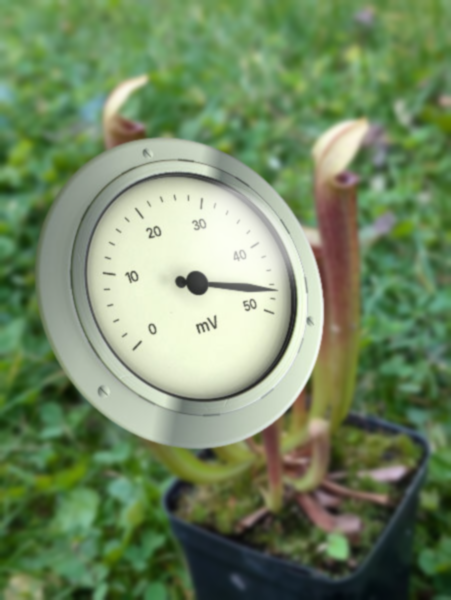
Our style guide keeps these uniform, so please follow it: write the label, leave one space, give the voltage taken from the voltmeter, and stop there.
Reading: 47 mV
